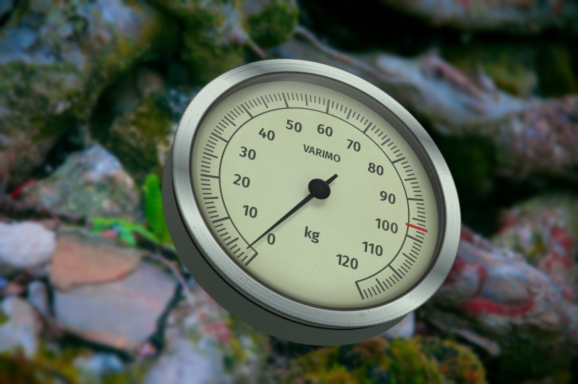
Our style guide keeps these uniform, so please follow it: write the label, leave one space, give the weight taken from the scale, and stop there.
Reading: 2 kg
